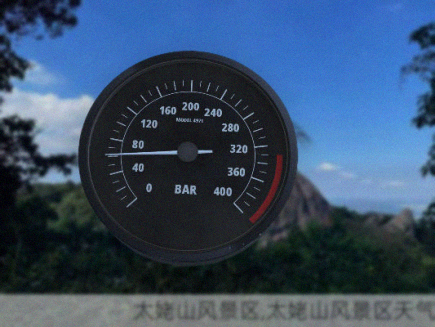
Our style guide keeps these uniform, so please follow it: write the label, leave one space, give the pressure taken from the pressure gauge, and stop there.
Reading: 60 bar
